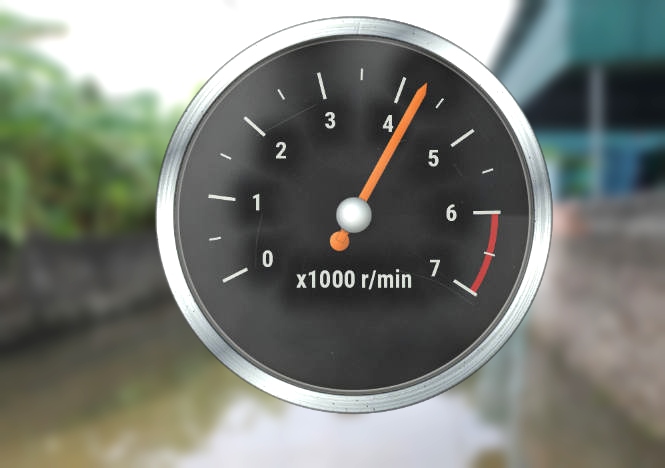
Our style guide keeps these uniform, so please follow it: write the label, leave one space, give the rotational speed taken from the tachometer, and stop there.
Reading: 4250 rpm
